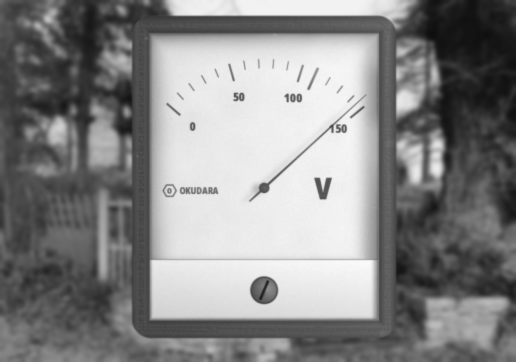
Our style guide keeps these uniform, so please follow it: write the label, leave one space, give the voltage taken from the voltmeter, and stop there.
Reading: 145 V
